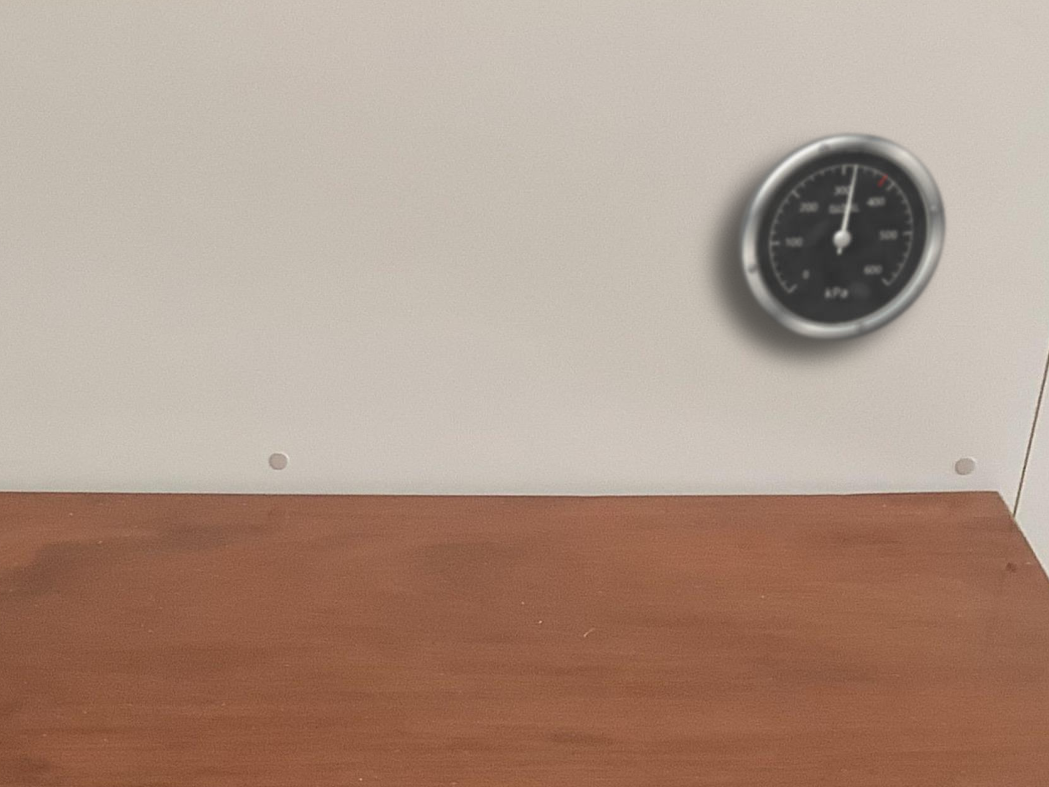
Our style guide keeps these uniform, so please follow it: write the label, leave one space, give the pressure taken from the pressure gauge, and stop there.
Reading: 320 kPa
